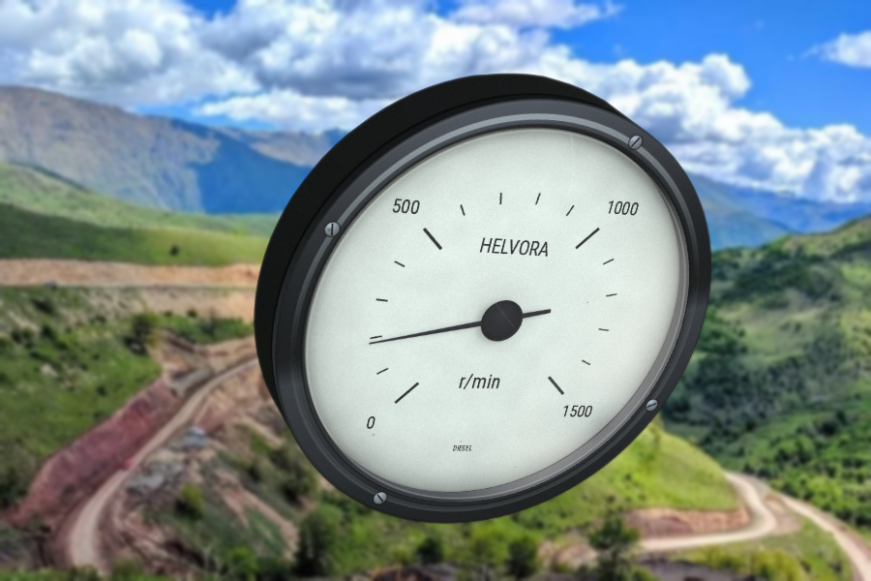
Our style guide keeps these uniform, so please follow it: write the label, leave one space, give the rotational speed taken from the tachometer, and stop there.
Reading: 200 rpm
